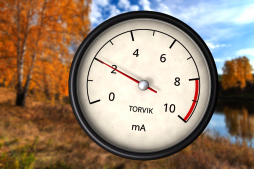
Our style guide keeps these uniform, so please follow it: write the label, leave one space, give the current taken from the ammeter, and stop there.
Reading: 2 mA
